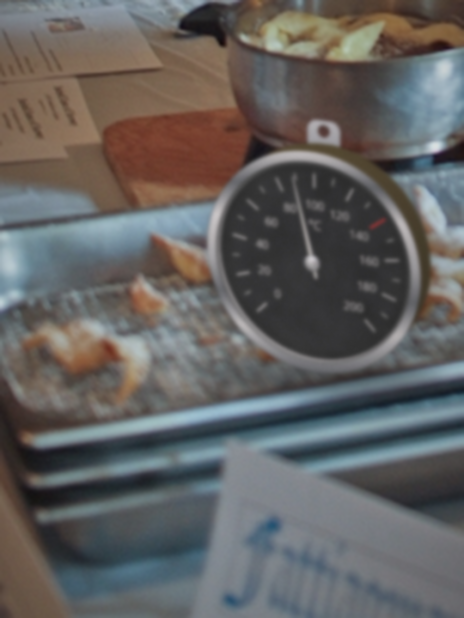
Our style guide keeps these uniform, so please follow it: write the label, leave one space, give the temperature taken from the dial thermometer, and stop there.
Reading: 90 °C
